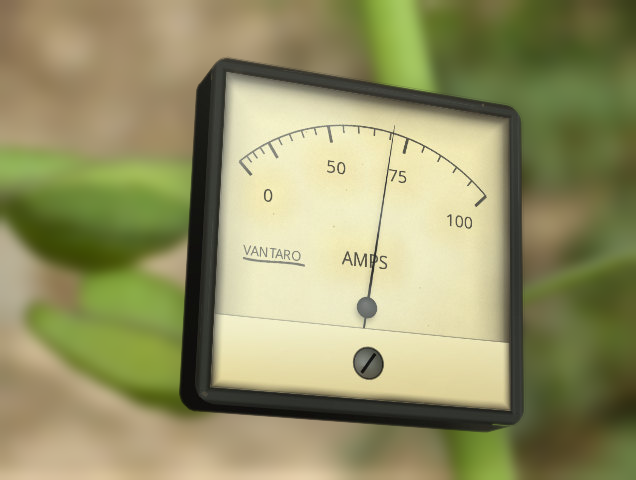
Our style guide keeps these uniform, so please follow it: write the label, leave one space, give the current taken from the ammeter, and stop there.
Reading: 70 A
